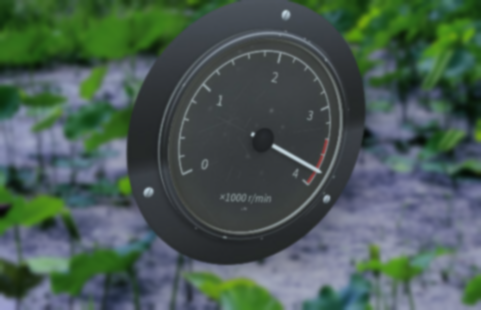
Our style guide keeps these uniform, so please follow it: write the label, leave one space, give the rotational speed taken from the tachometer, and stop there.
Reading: 3800 rpm
